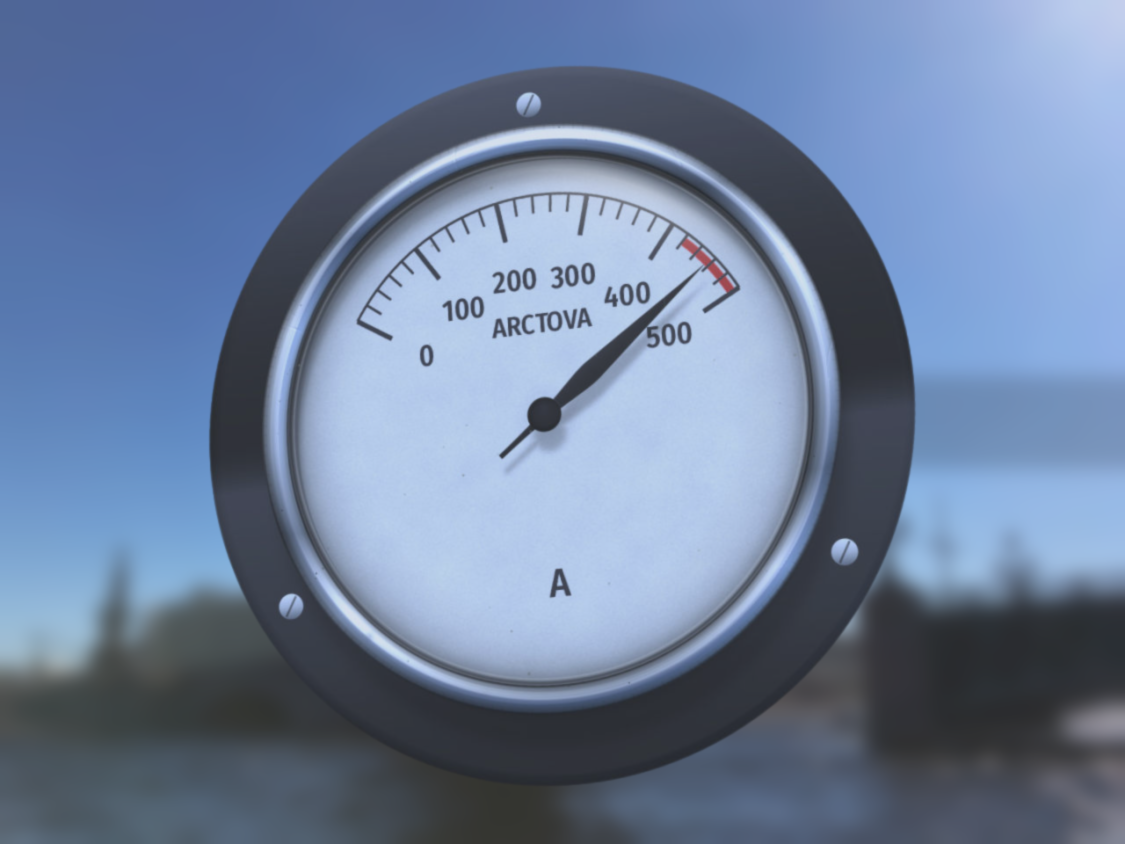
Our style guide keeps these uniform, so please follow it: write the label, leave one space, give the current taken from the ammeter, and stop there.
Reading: 460 A
